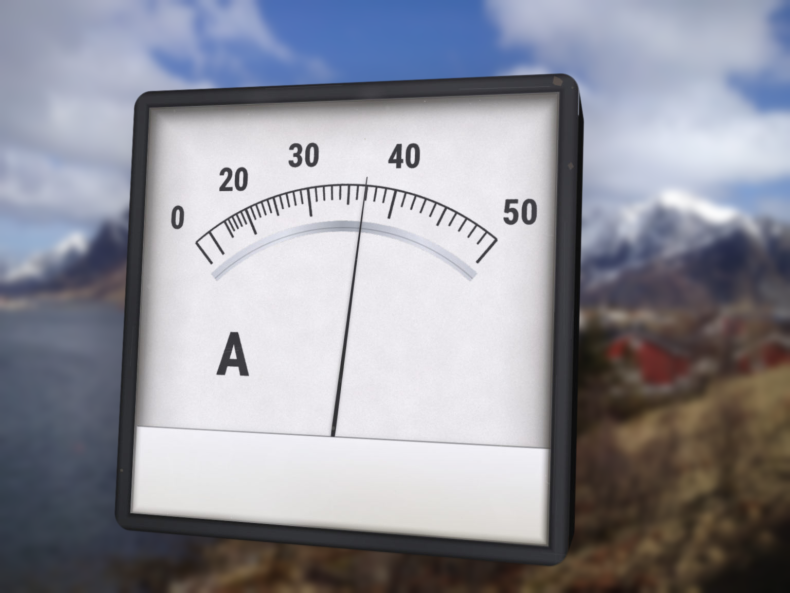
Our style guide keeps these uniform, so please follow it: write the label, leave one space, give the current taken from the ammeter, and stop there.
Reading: 37 A
